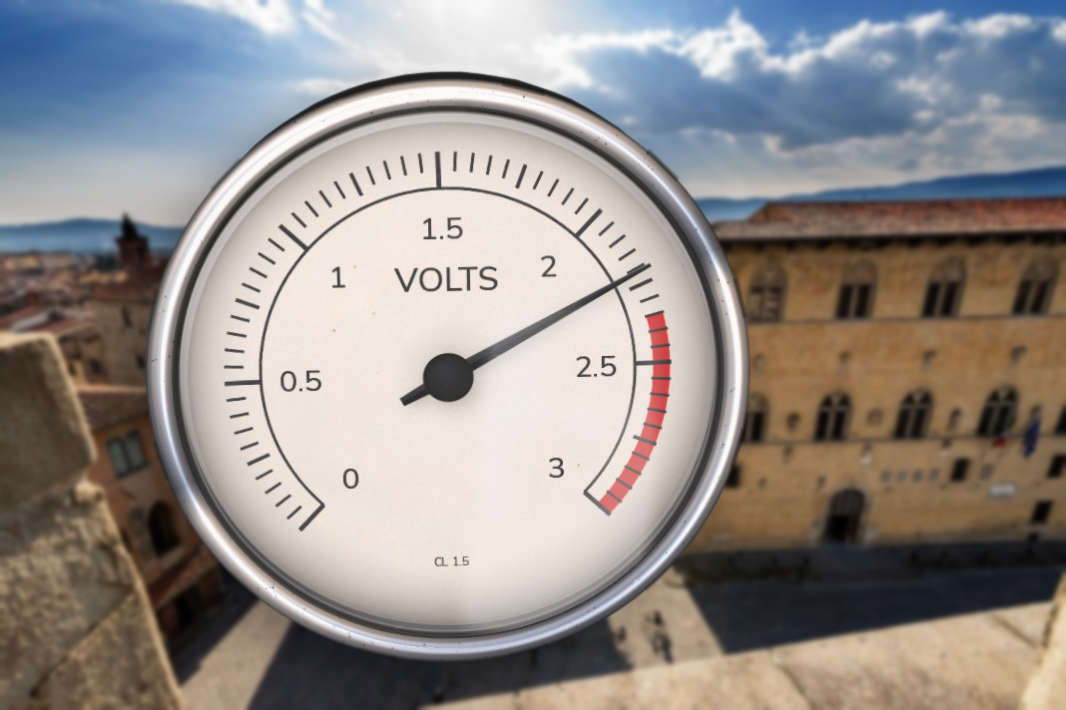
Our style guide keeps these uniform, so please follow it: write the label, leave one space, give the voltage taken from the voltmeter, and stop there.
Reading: 2.2 V
